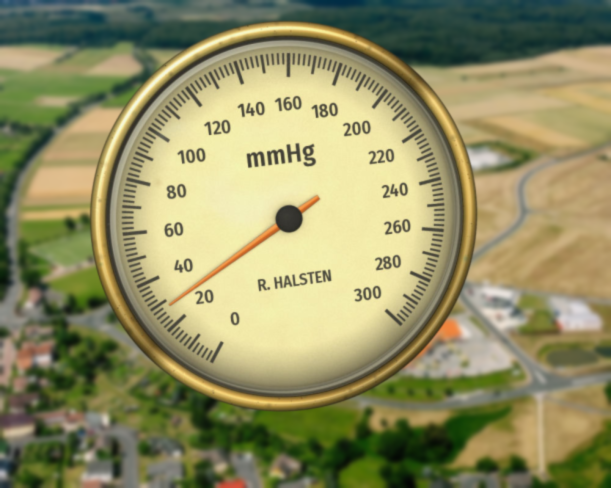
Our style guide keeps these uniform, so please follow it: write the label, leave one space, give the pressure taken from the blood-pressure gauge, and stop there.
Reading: 28 mmHg
